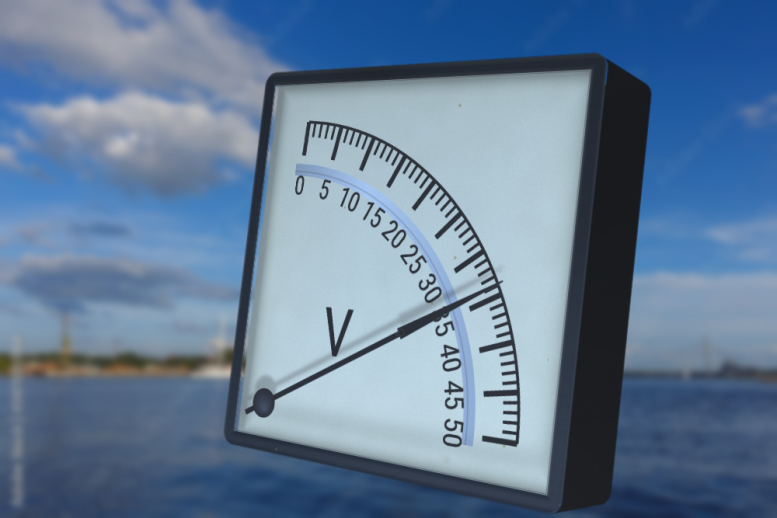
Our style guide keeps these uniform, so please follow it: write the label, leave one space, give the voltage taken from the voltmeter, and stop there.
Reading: 34 V
